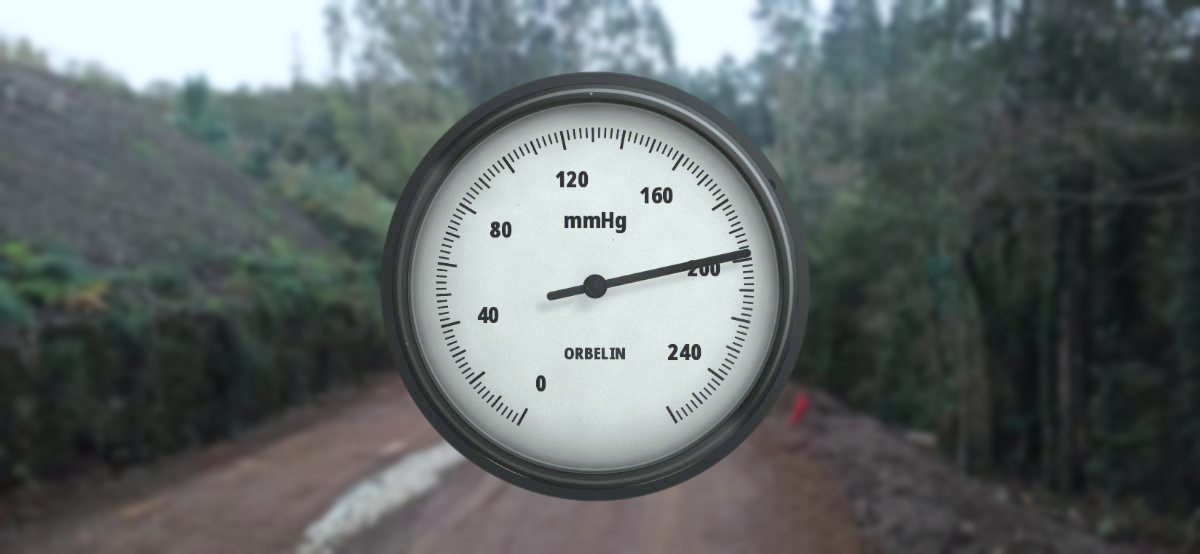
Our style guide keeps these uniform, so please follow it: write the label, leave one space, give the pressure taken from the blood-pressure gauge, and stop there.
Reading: 198 mmHg
